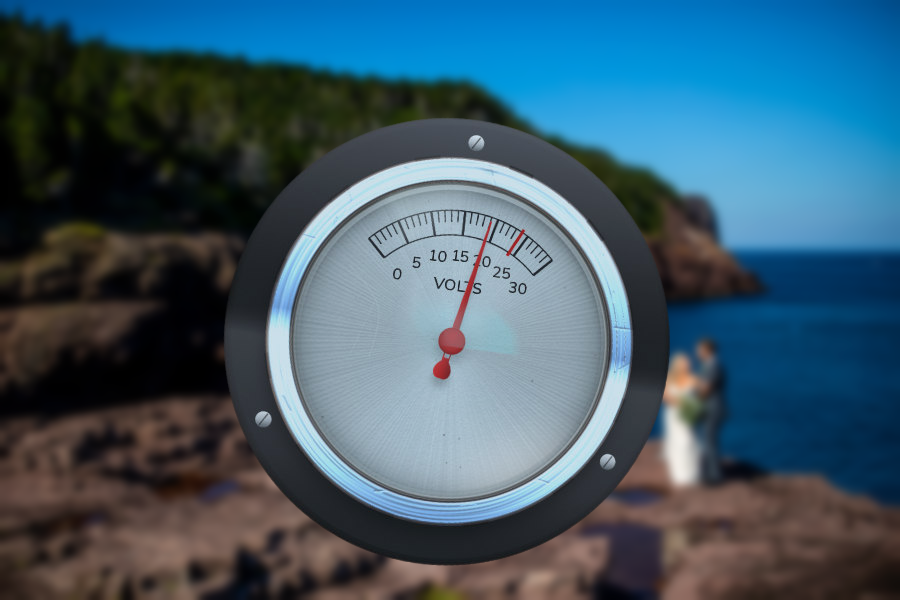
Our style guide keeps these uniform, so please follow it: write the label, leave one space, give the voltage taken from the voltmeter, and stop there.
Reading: 19 V
